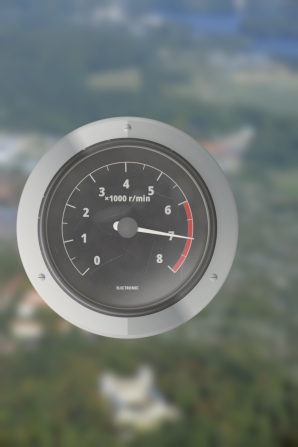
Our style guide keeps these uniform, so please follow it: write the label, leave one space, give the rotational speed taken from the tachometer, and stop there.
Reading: 7000 rpm
